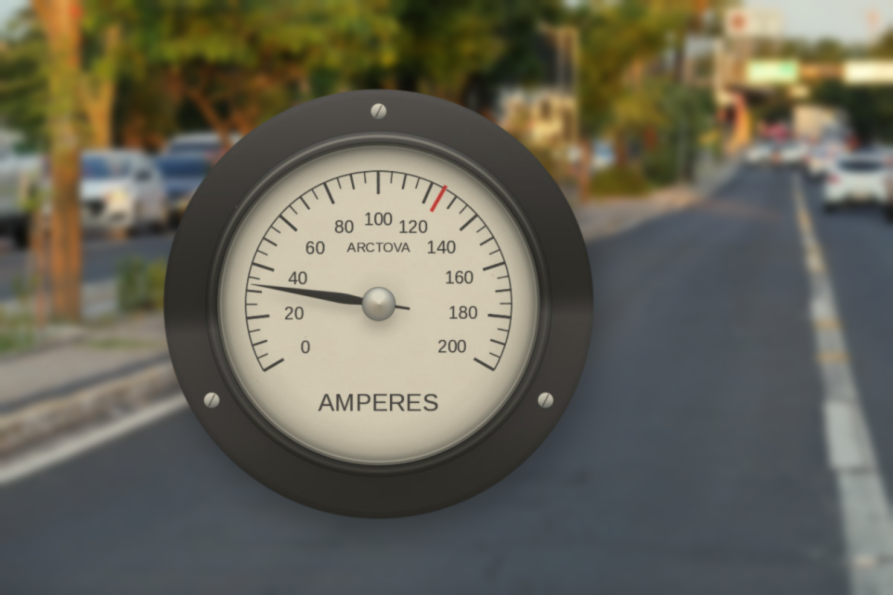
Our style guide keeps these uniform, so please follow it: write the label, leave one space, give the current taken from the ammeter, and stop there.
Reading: 32.5 A
